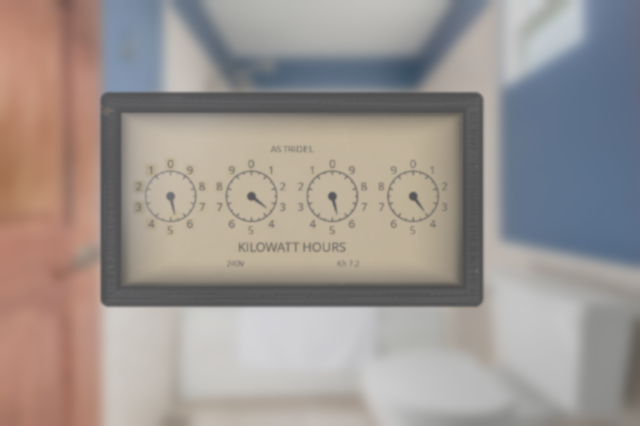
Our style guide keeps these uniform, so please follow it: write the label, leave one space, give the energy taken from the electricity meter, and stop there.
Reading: 5354 kWh
